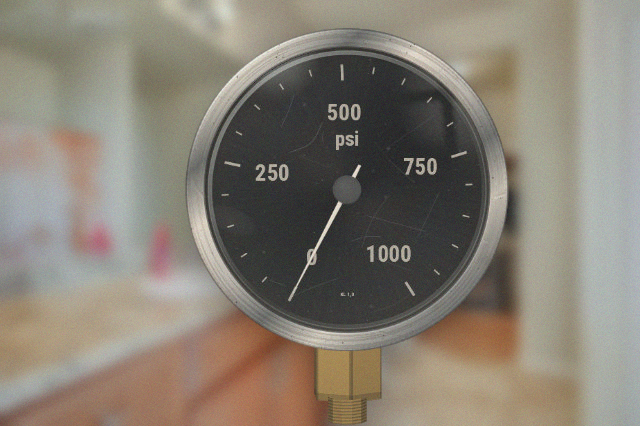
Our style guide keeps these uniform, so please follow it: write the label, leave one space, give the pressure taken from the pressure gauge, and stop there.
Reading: 0 psi
